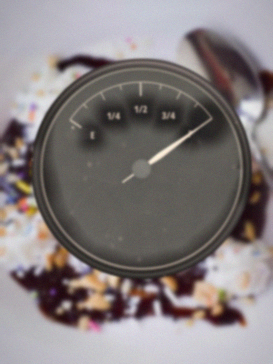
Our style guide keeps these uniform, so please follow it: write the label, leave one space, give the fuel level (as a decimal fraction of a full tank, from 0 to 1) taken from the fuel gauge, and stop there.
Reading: 1
